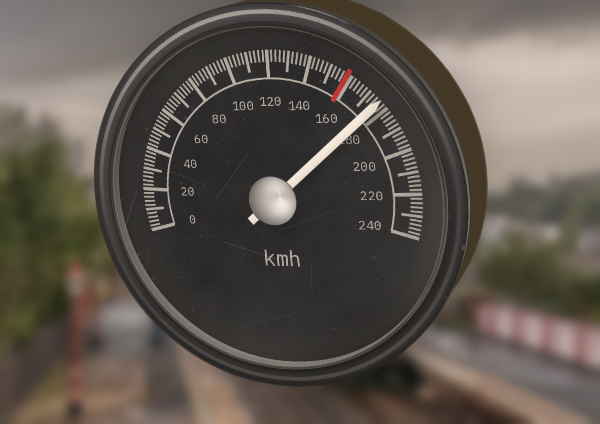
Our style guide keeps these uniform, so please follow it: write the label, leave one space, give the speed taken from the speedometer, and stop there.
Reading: 176 km/h
